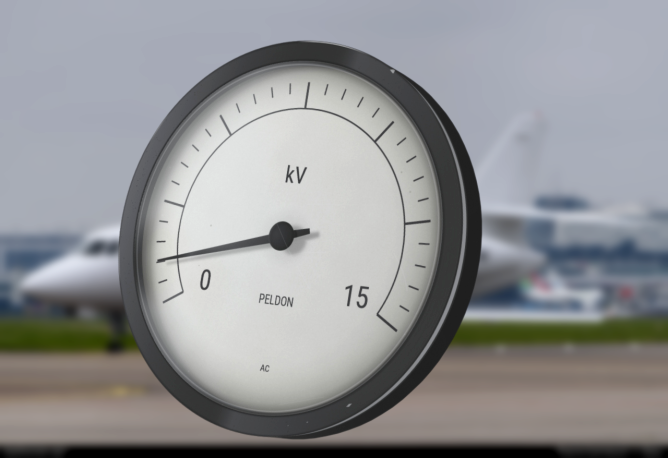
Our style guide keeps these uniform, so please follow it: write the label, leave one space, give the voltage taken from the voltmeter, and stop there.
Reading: 1 kV
